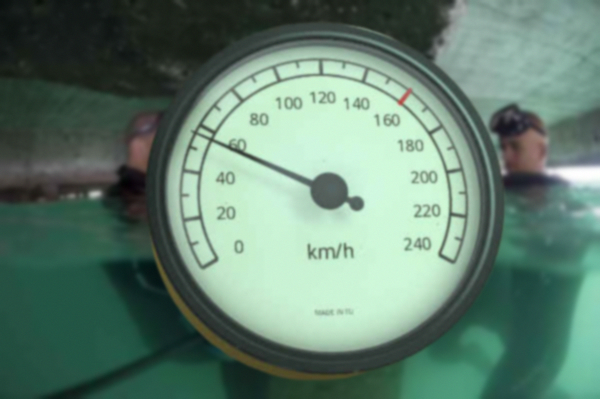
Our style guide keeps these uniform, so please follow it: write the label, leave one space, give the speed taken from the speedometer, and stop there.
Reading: 55 km/h
